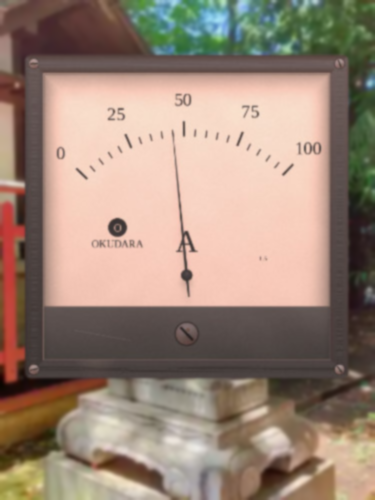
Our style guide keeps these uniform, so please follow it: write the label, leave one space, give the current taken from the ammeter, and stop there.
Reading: 45 A
